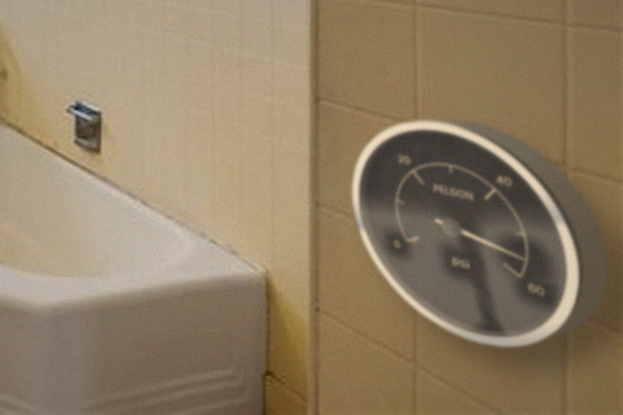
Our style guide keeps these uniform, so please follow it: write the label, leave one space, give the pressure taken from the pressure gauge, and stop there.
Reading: 55 psi
